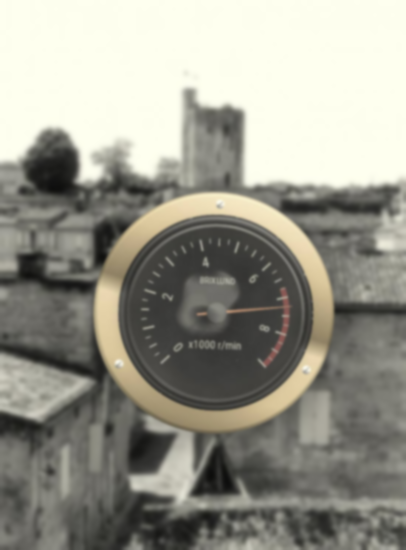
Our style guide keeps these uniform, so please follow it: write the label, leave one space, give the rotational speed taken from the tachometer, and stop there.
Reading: 7250 rpm
